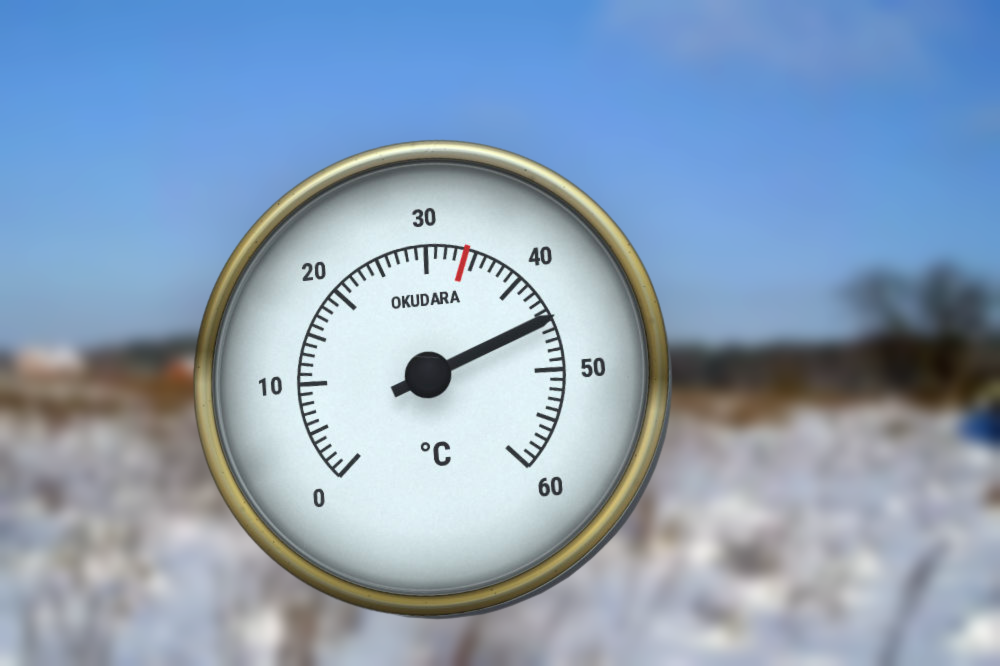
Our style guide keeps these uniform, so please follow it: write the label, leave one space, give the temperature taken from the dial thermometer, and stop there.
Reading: 45 °C
